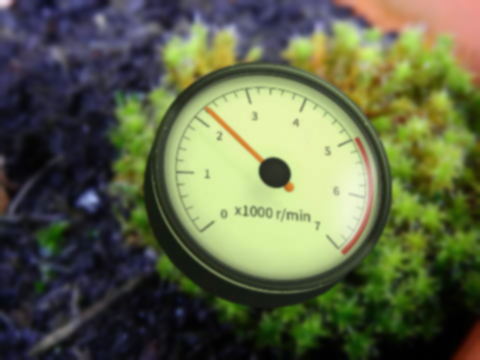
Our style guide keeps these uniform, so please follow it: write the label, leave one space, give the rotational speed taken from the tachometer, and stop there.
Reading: 2200 rpm
